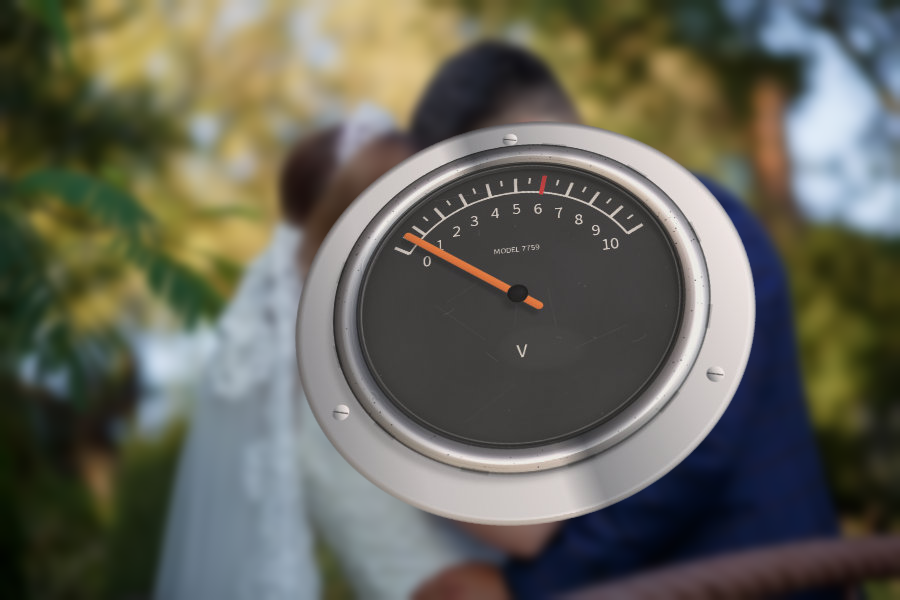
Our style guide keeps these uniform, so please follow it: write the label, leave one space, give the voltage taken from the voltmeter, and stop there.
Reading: 0.5 V
